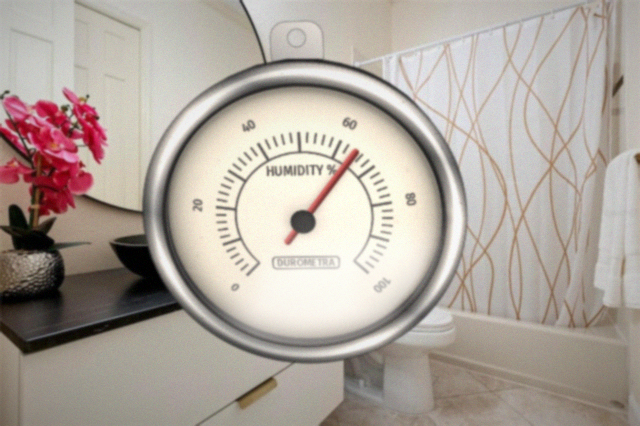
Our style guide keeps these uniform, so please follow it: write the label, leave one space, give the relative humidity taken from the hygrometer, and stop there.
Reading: 64 %
